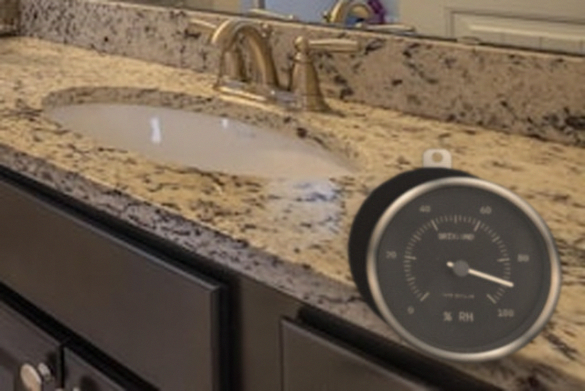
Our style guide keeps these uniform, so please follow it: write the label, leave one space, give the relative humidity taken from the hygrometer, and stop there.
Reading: 90 %
